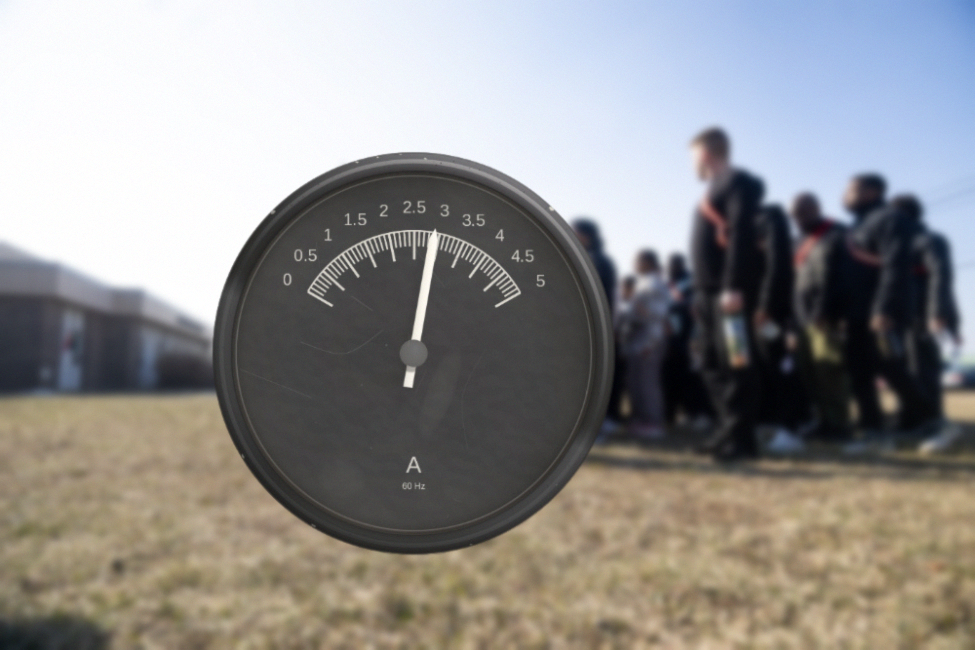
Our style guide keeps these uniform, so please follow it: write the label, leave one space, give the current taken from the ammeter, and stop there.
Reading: 2.9 A
